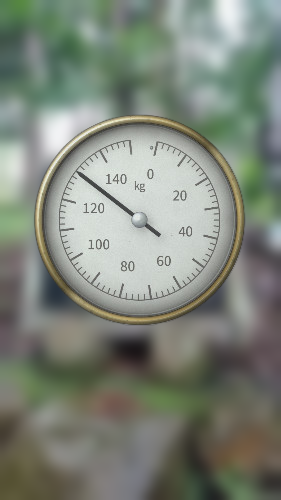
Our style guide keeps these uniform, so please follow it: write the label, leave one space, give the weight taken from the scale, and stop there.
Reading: 130 kg
